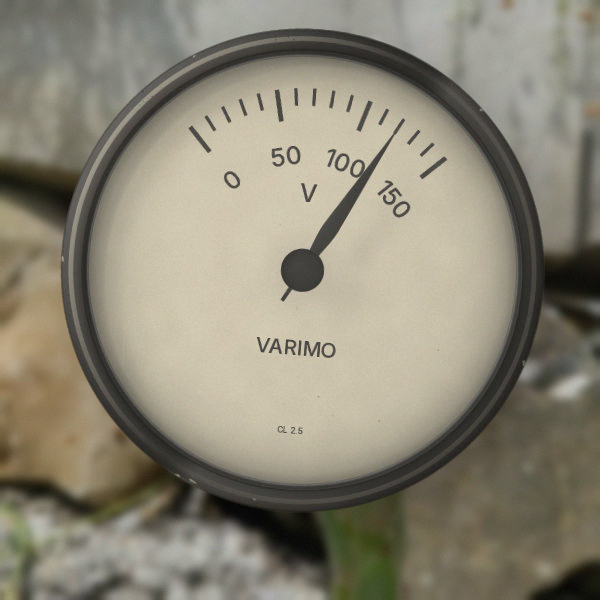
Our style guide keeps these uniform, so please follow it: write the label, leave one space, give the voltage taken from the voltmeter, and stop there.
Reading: 120 V
